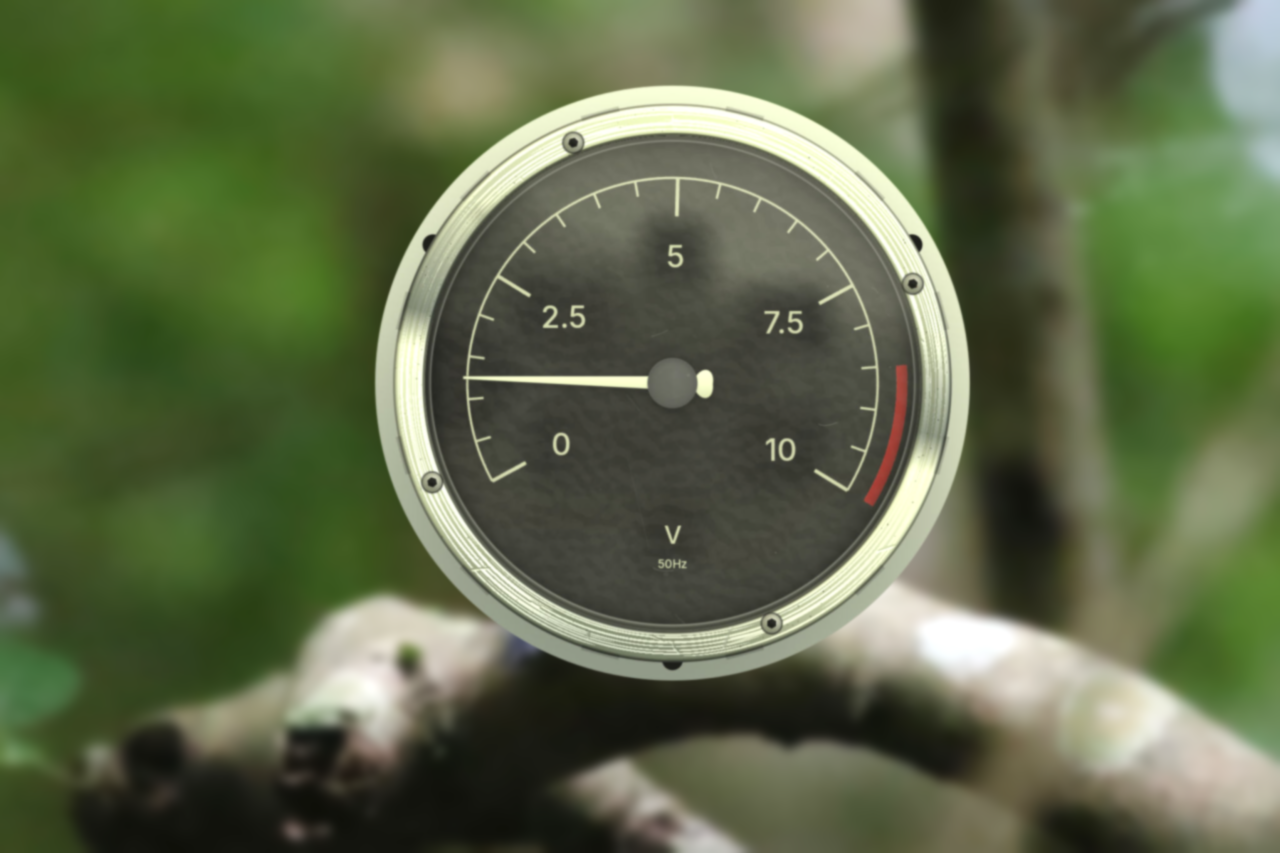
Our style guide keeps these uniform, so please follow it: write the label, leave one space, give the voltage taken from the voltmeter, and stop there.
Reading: 1.25 V
